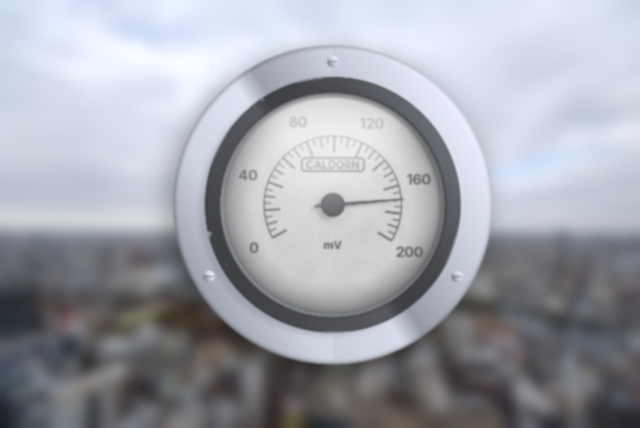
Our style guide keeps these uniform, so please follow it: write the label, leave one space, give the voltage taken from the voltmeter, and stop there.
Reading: 170 mV
